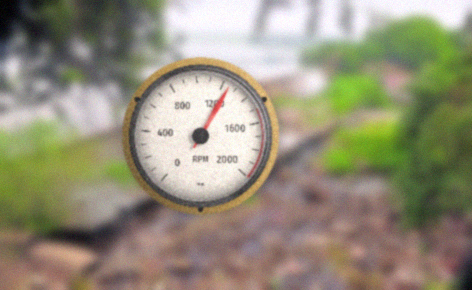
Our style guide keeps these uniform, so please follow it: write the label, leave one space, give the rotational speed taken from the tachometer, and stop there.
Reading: 1250 rpm
